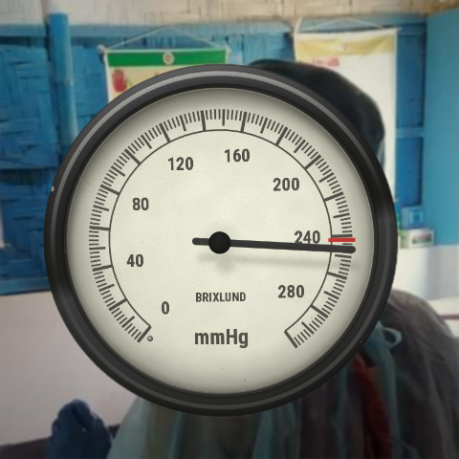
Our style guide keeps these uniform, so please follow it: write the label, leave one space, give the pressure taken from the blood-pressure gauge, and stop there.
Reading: 246 mmHg
